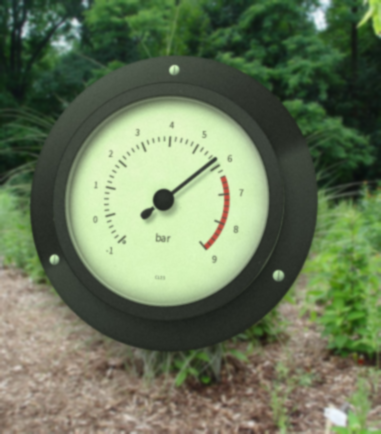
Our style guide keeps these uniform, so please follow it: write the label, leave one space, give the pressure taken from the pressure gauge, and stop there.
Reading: 5.8 bar
